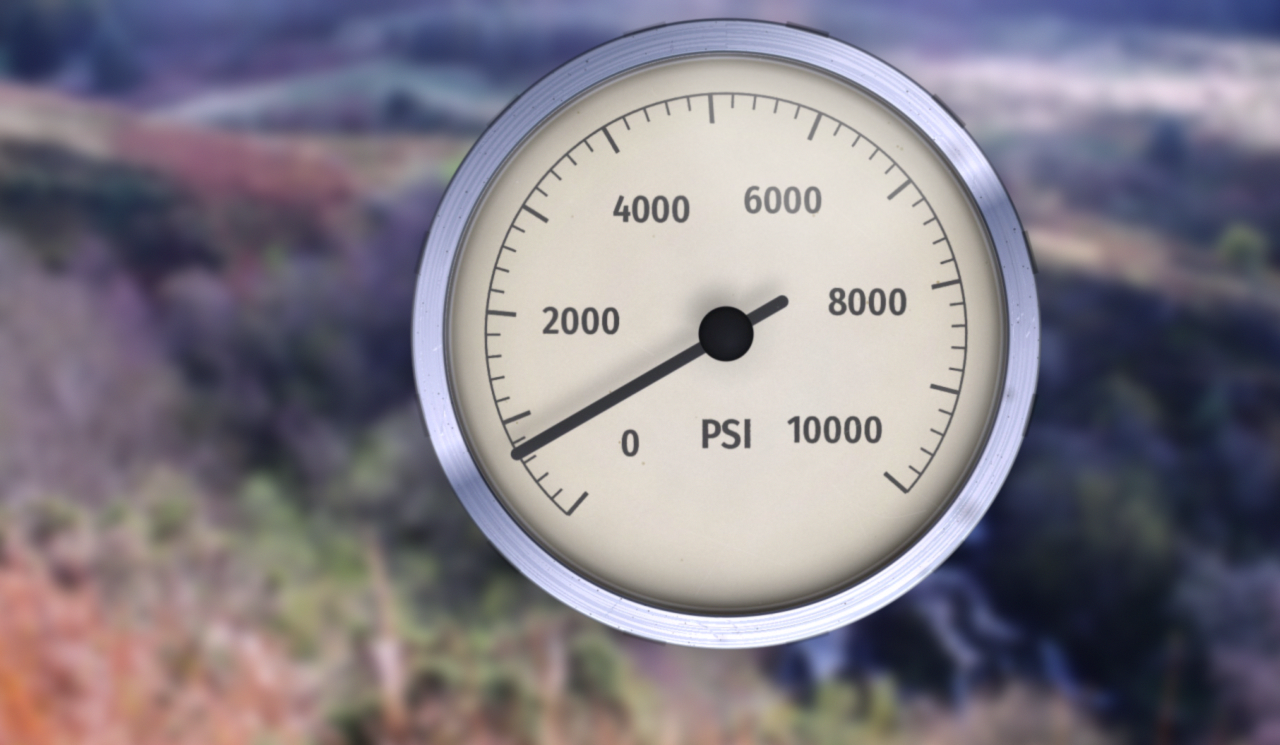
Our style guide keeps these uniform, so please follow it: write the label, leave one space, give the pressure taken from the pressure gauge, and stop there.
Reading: 700 psi
